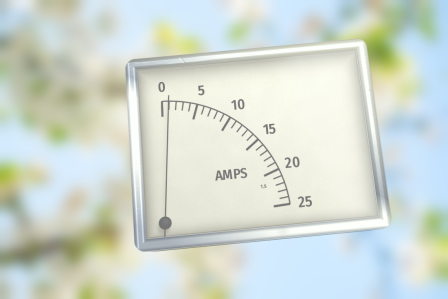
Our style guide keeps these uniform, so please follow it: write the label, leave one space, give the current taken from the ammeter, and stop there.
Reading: 1 A
